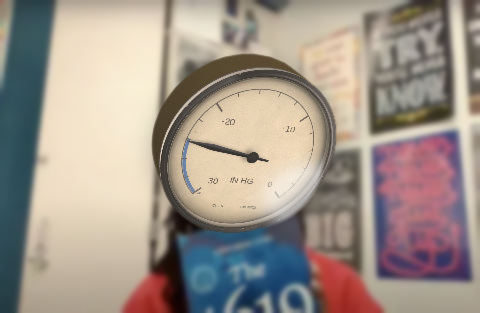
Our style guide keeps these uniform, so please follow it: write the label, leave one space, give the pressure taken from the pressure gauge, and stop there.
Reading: -24 inHg
